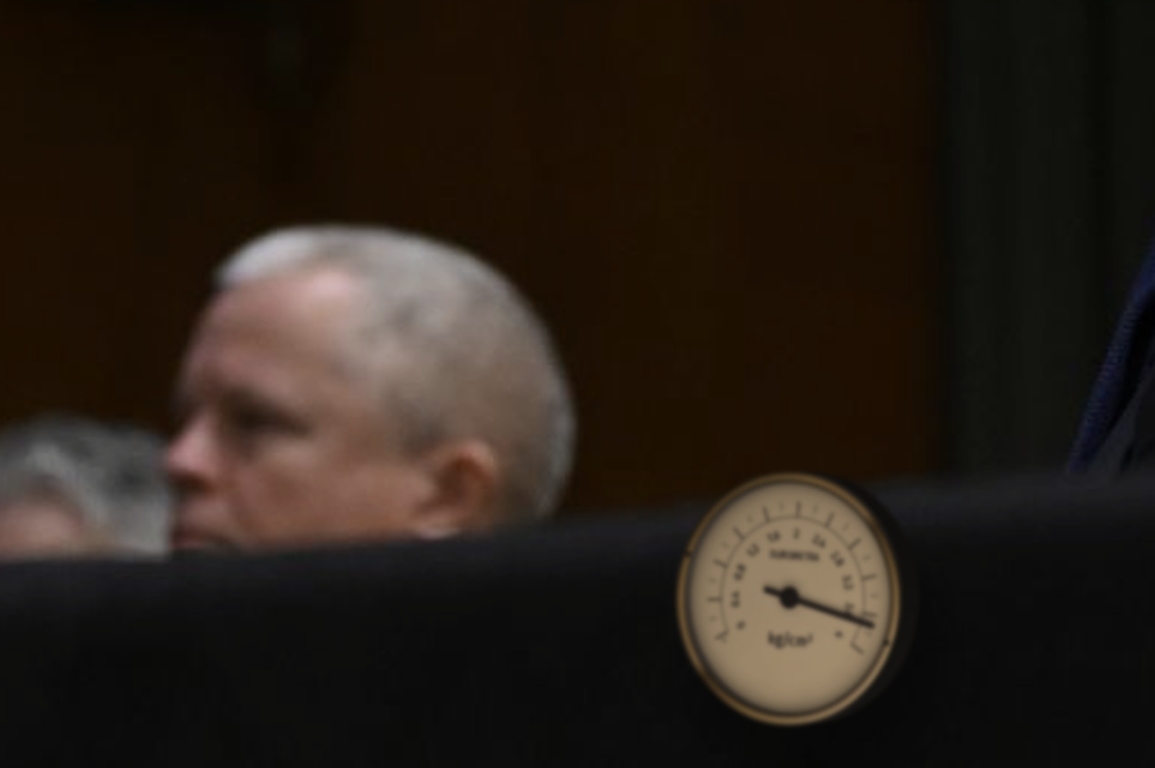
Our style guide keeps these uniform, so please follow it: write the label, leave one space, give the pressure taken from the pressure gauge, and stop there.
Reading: 3.7 kg/cm²
